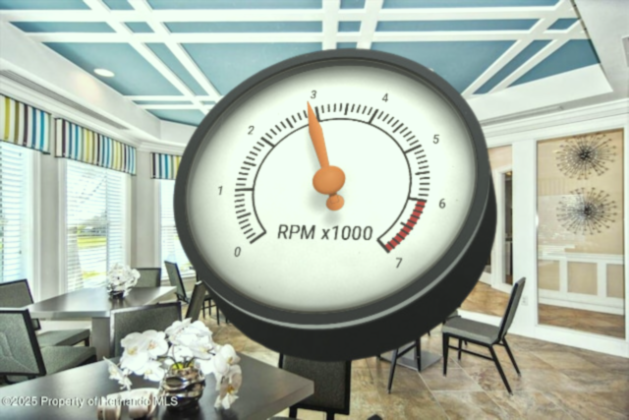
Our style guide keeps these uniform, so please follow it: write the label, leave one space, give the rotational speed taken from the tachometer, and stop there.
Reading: 2900 rpm
